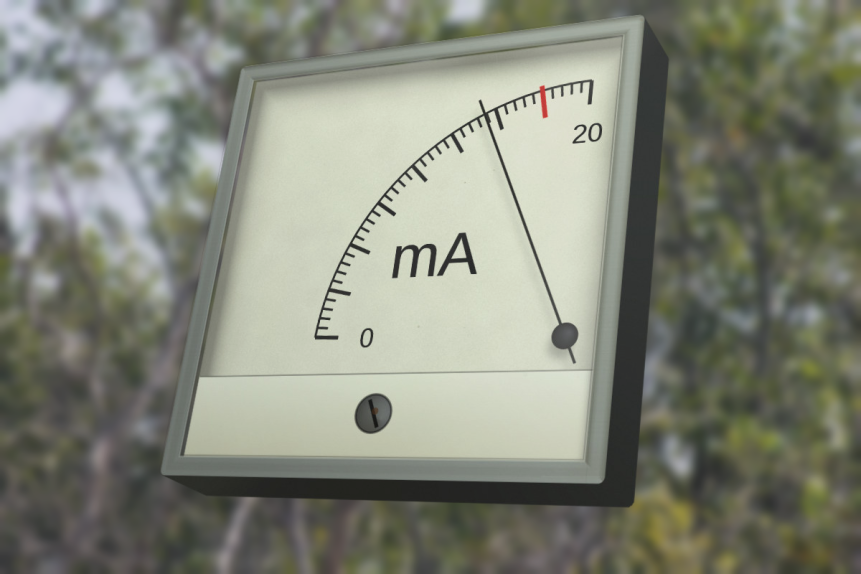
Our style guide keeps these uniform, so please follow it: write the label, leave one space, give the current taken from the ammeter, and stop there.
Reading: 14.5 mA
